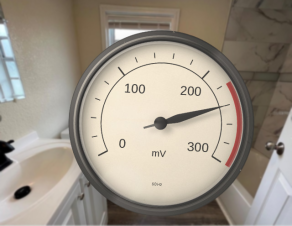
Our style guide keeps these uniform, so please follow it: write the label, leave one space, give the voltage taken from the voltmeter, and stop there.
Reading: 240 mV
